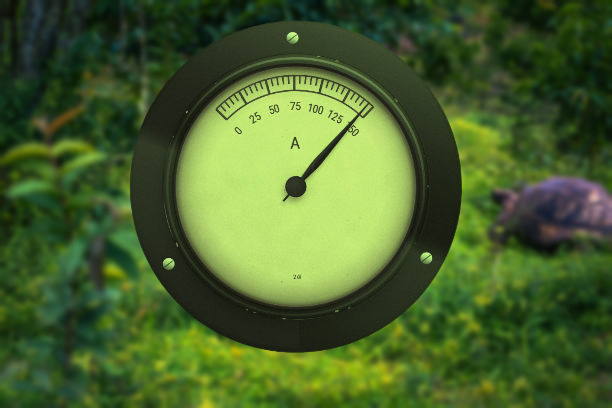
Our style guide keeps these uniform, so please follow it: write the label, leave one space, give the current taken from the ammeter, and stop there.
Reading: 145 A
